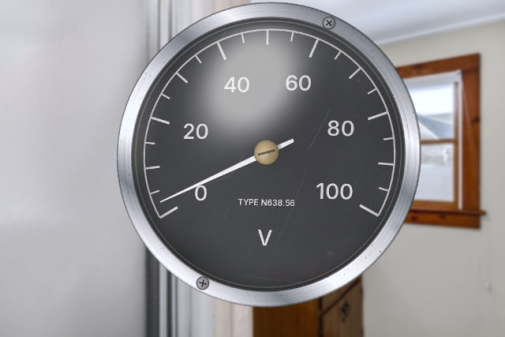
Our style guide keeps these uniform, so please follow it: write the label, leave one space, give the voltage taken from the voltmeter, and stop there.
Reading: 2.5 V
